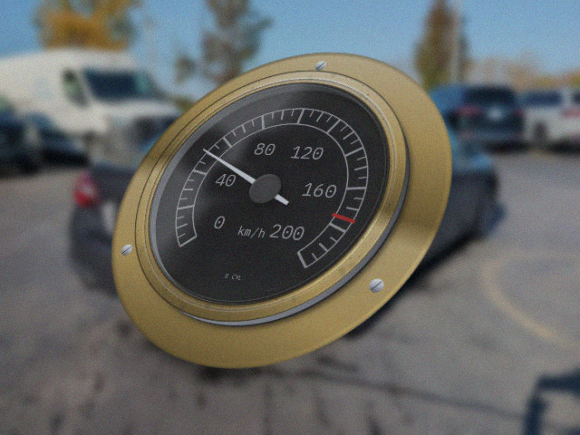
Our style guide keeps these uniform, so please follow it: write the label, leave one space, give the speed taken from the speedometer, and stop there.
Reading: 50 km/h
